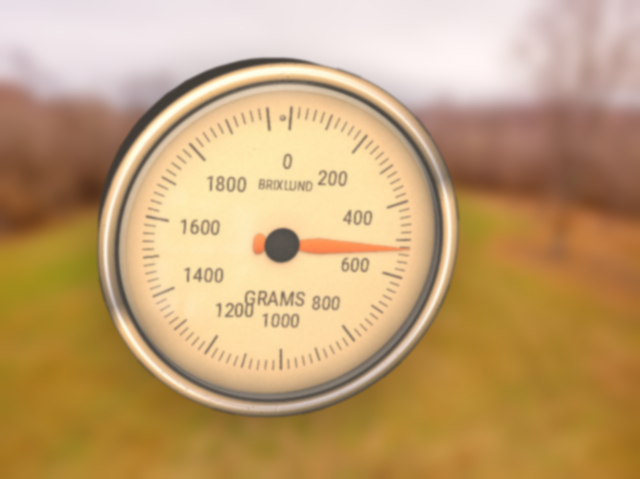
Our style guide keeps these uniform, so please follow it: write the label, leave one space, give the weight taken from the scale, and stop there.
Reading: 520 g
